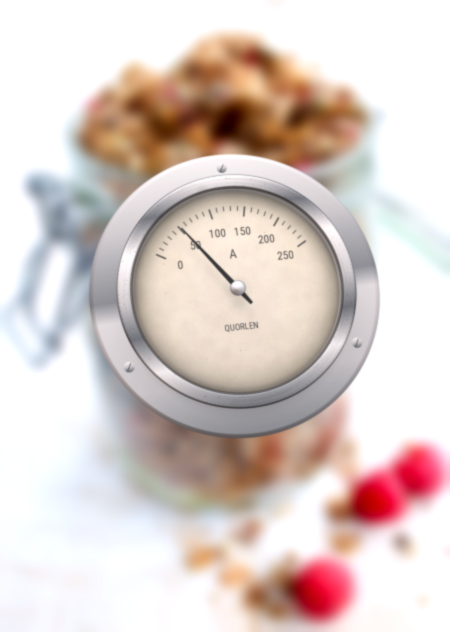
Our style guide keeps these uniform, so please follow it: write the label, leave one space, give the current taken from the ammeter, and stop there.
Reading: 50 A
